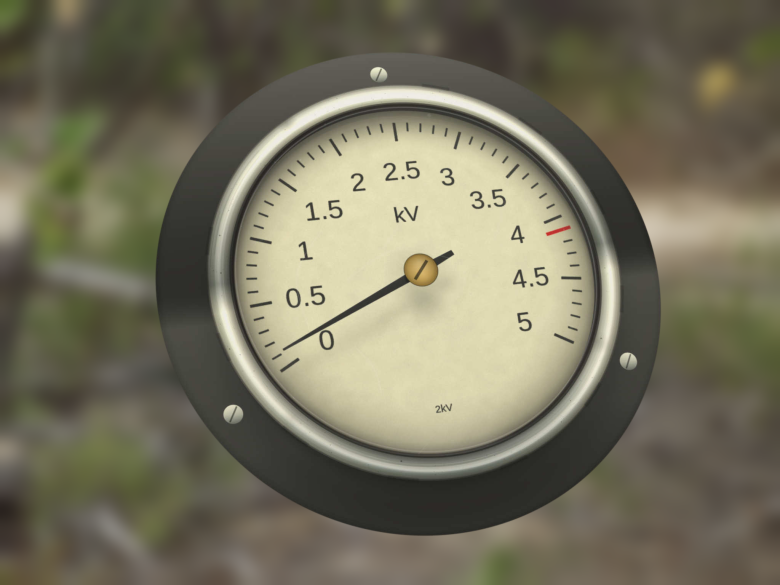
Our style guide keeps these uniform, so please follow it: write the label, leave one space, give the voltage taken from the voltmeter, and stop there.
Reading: 0.1 kV
